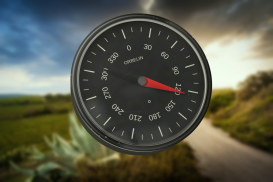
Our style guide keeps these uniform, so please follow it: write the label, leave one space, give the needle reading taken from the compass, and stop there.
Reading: 125 °
